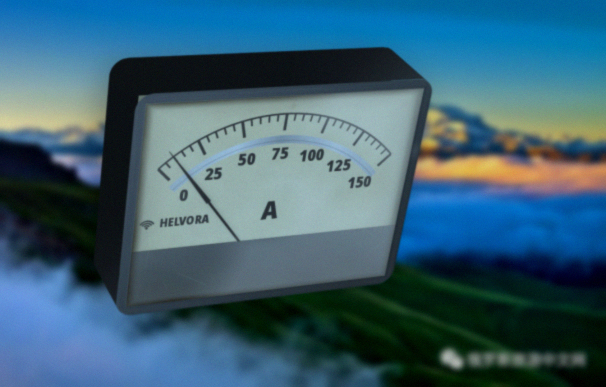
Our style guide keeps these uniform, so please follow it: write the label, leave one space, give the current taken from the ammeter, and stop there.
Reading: 10 A
